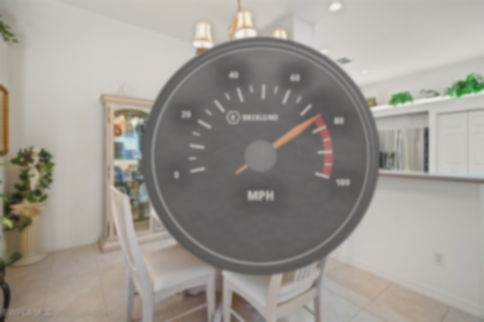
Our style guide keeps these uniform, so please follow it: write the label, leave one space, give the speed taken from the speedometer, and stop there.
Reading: 75 mph
